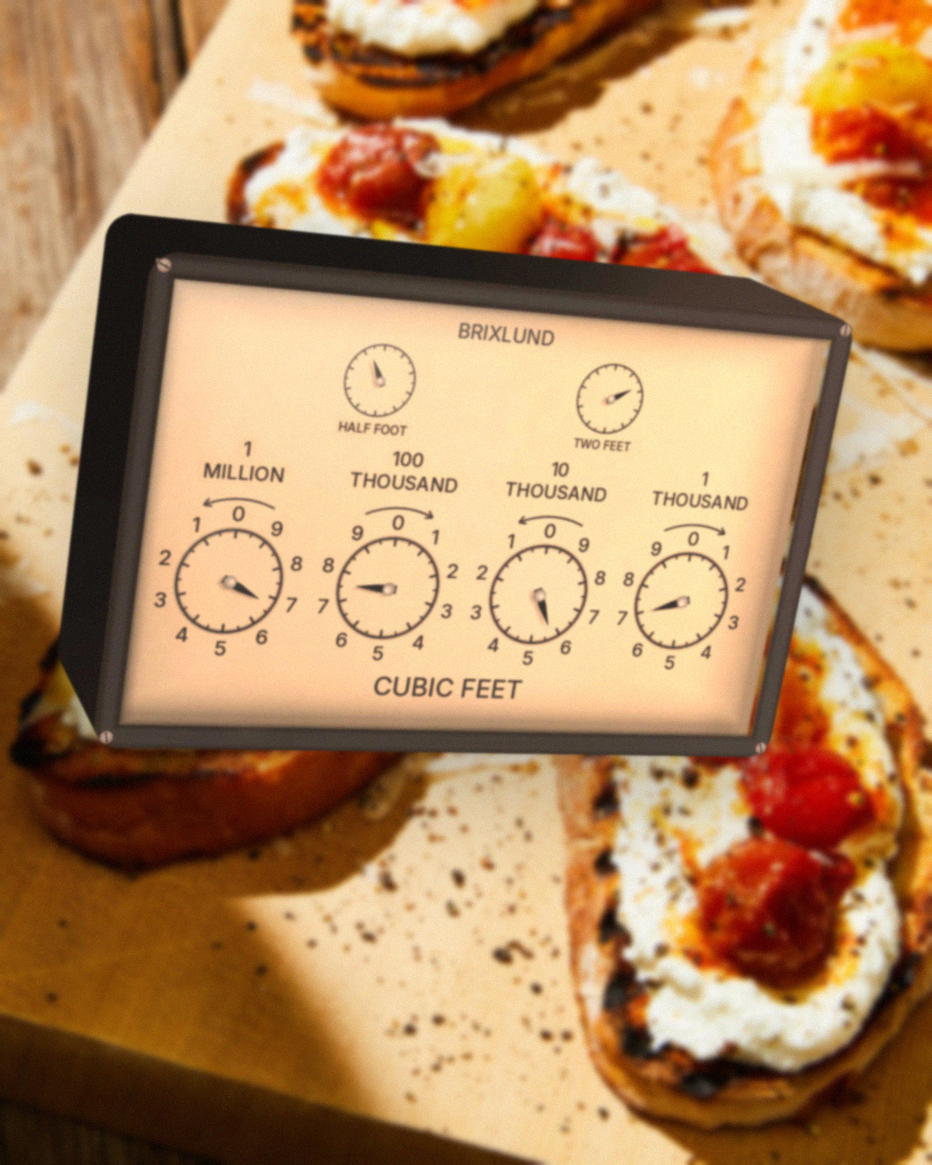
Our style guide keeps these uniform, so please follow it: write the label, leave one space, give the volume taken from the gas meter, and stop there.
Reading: 675700 ft³
